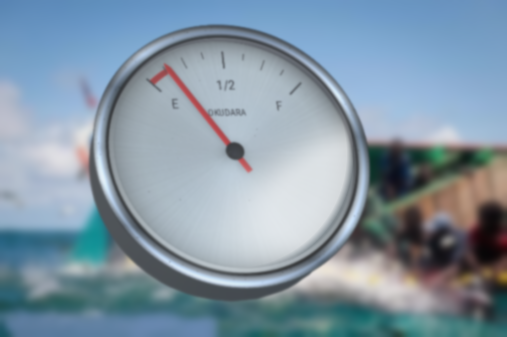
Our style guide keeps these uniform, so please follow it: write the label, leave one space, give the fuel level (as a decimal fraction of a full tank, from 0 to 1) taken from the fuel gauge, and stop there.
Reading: 0.125
